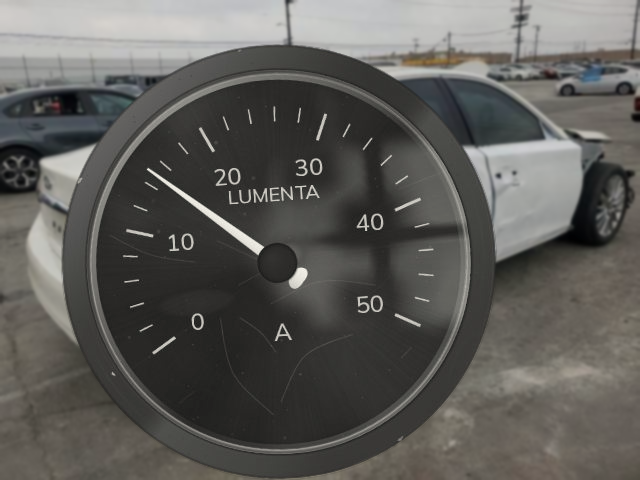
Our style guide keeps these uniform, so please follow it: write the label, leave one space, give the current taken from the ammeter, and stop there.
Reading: 15 A
